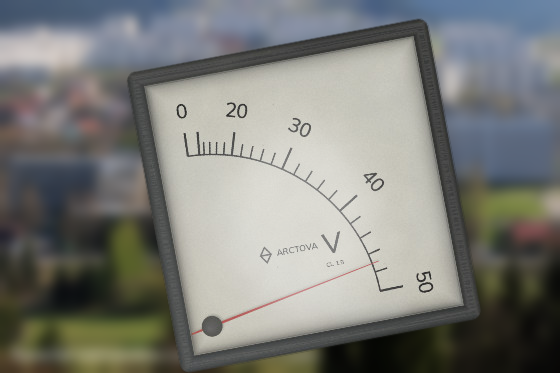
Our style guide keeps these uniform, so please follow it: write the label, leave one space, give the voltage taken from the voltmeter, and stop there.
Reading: 47 V
